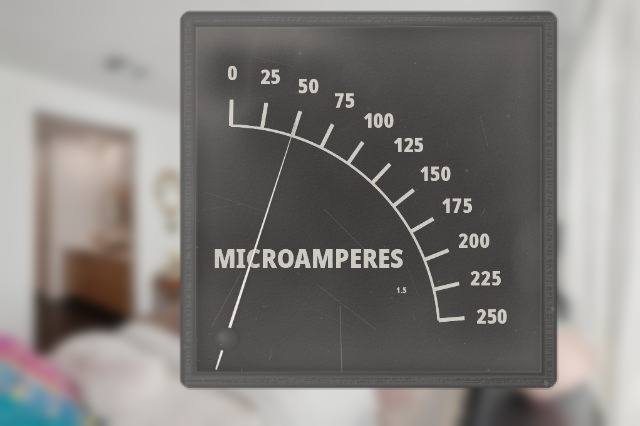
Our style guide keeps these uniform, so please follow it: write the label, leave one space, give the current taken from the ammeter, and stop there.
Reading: 50 µA
